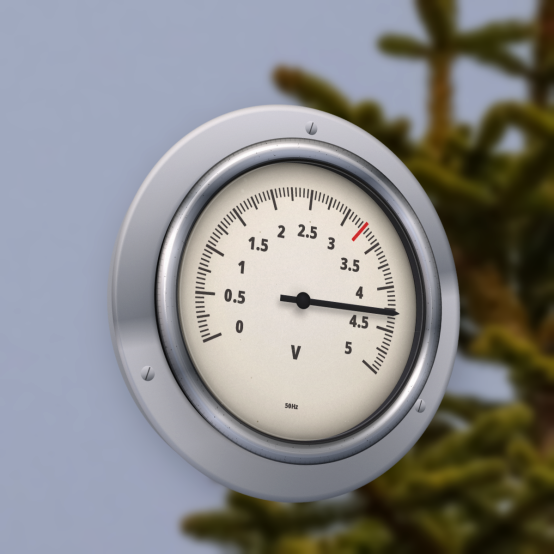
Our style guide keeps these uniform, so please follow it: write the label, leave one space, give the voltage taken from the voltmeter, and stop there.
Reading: 4.3 V
